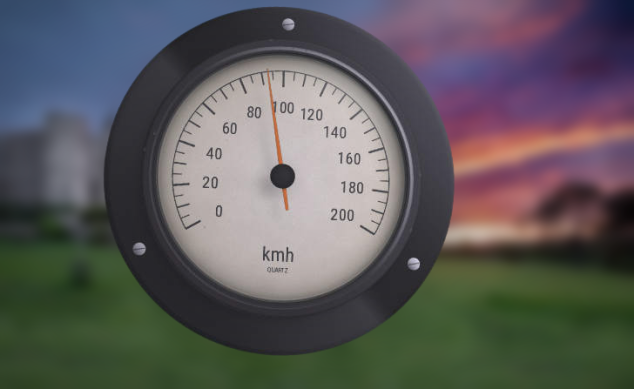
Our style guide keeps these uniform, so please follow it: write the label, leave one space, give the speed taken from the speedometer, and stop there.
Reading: 92.5 km/h
